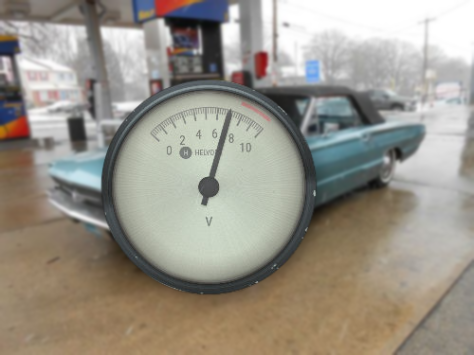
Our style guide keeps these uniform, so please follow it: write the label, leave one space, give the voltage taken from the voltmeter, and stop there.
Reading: 7 V
